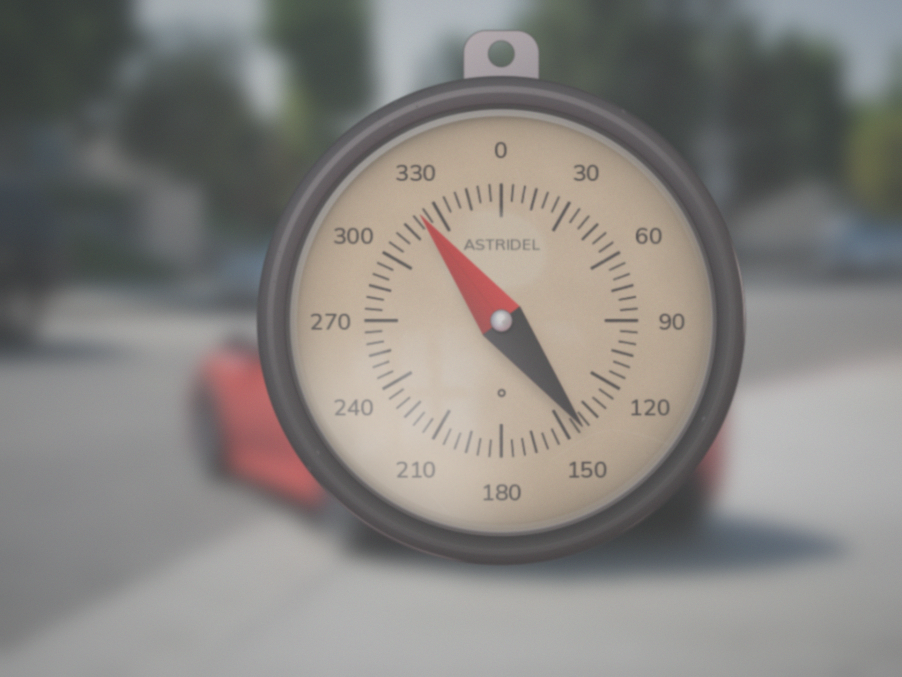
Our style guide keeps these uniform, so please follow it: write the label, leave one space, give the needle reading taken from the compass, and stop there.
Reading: 322.5 °
